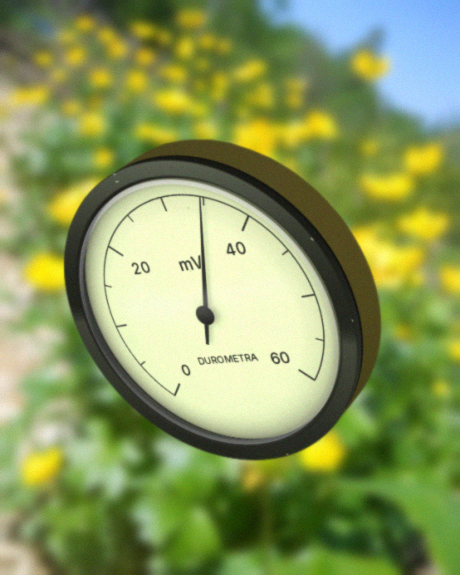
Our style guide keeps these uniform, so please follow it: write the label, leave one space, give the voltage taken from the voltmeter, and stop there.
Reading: 35 mV
